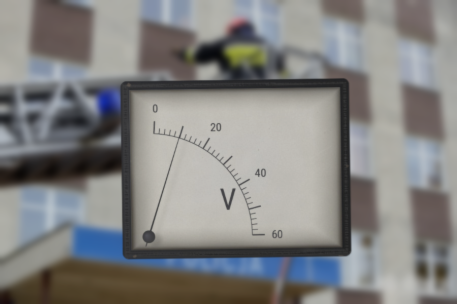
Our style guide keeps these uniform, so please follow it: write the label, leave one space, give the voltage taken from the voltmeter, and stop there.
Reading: 10 V
